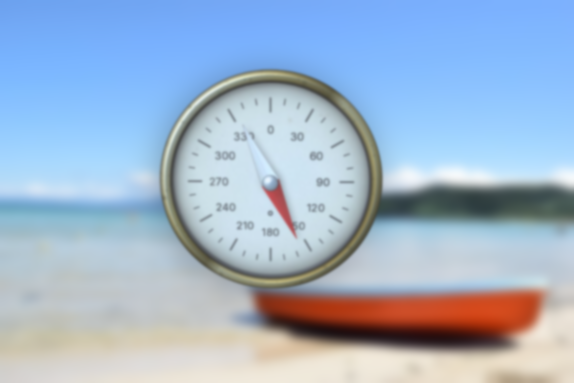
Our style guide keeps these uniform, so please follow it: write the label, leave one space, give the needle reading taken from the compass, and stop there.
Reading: 155 °
